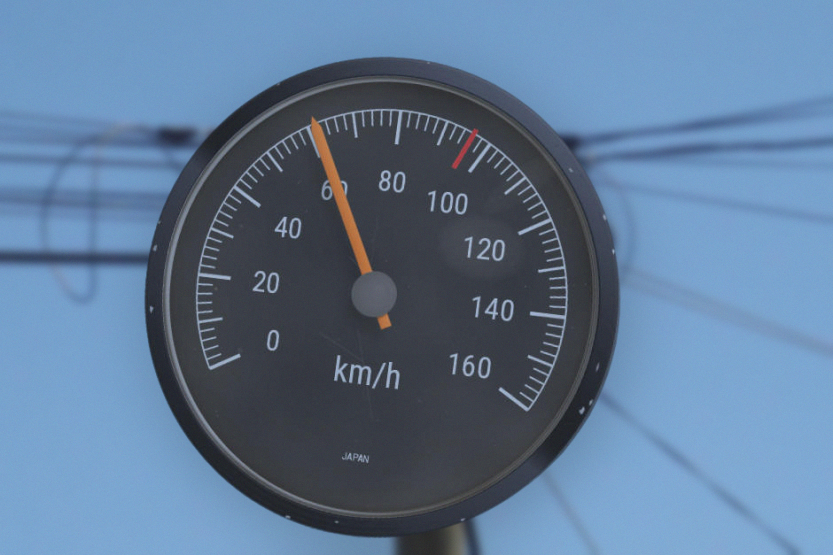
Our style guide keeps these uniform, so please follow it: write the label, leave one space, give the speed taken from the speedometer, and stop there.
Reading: 62 km/h
